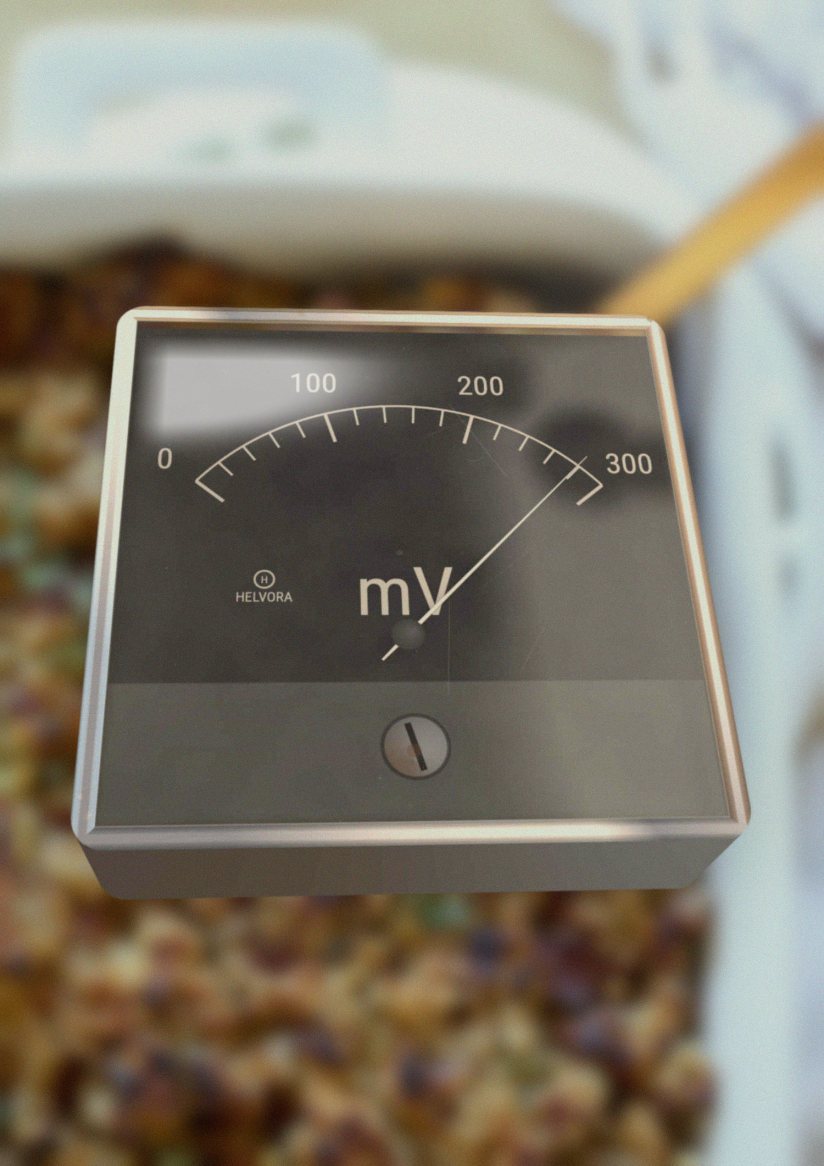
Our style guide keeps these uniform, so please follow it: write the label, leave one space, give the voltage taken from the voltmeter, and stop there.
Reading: 280 mV
